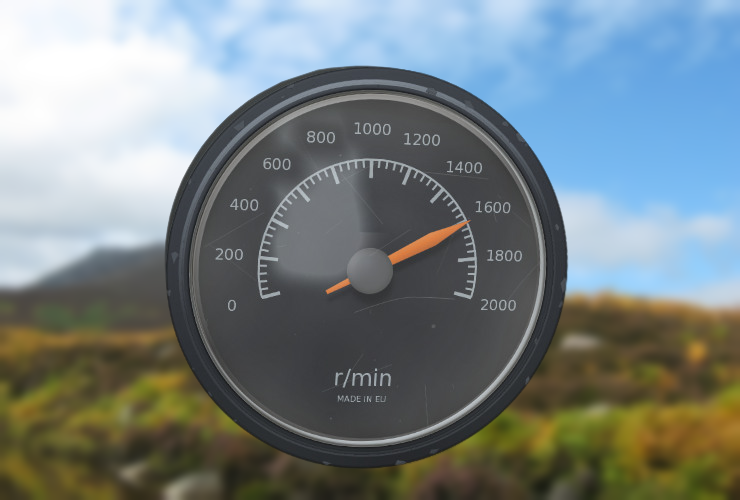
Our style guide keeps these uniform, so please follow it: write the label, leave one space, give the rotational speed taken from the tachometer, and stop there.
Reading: 1600 rpm
